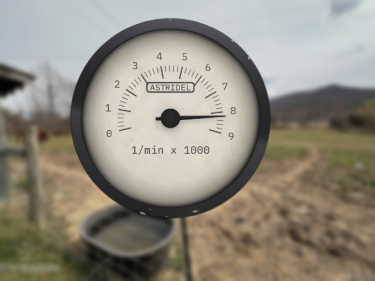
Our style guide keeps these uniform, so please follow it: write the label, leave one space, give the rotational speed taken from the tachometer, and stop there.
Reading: 8200 rpm
